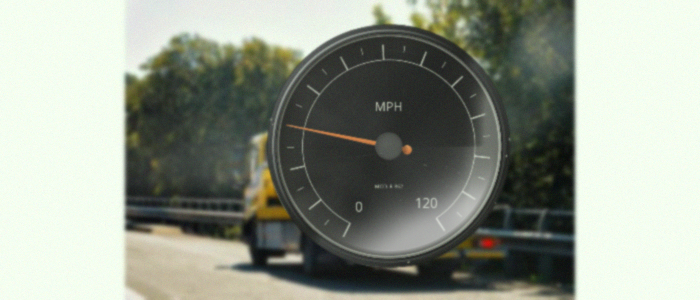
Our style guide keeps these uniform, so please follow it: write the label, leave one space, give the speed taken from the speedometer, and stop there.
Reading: 30 mph
